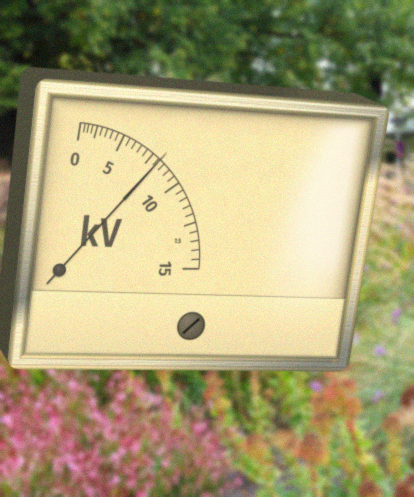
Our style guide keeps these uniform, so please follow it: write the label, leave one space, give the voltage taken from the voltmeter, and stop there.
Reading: 8 kV
